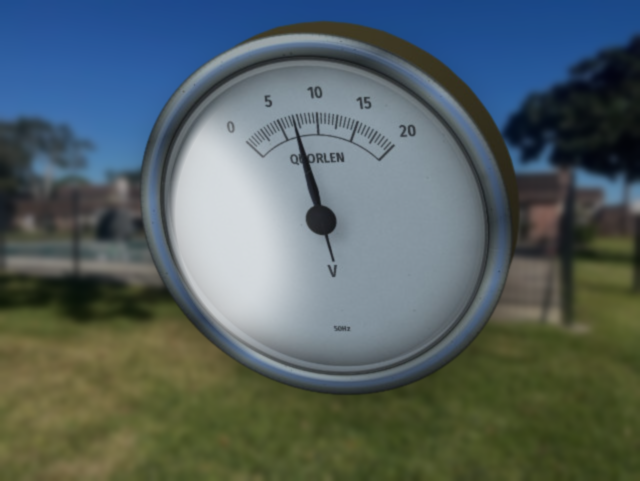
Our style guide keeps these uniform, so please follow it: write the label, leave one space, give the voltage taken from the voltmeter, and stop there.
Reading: 7.5 V
